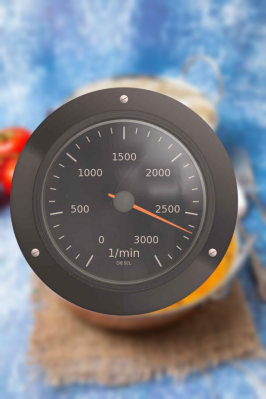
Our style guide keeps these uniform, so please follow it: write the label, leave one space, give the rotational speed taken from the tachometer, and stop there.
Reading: 2650 rpm
